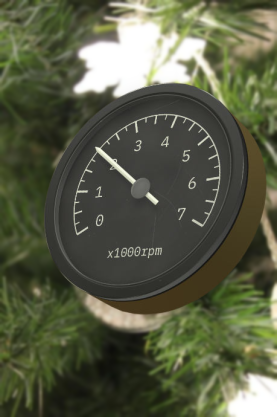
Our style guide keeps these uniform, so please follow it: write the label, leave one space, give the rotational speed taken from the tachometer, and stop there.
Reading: 2000 rpm
